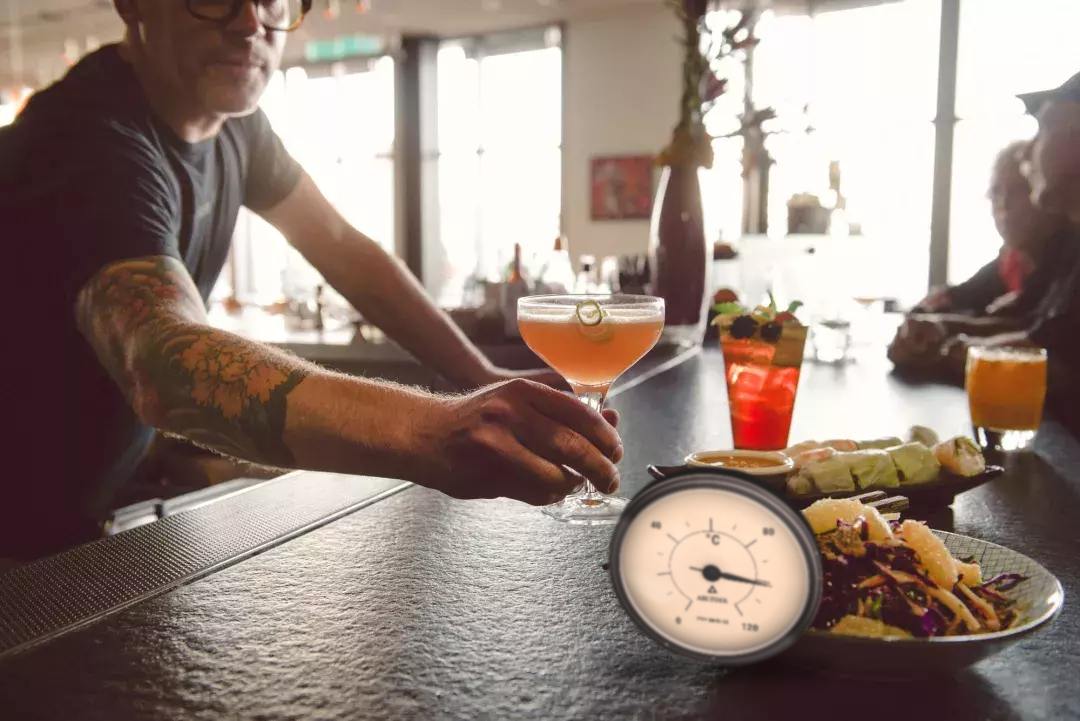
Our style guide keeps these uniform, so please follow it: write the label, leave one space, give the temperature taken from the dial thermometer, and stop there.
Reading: 100 °C
